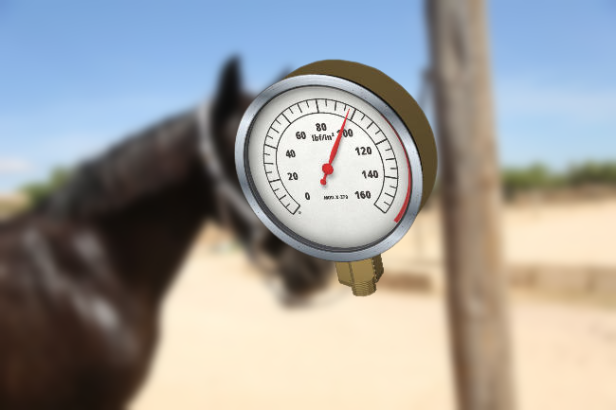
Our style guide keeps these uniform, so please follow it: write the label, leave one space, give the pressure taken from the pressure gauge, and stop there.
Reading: 97.5 psi
